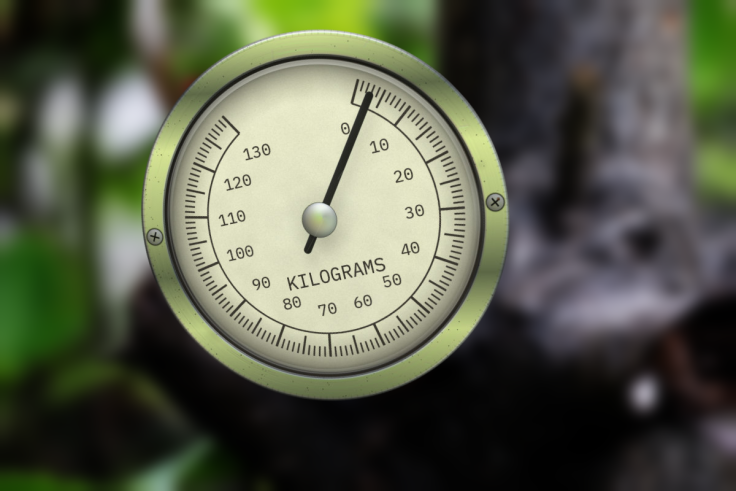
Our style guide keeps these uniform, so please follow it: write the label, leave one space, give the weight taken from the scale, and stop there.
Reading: 3 kg
